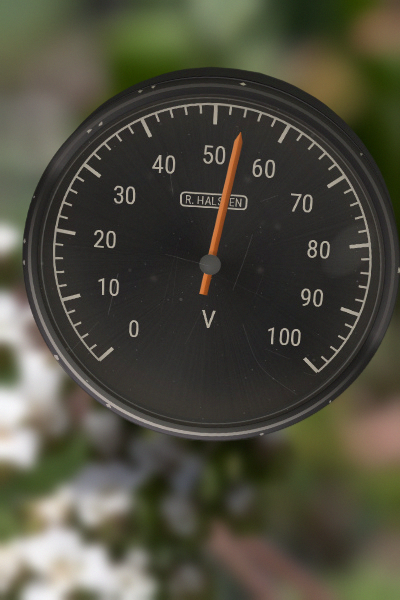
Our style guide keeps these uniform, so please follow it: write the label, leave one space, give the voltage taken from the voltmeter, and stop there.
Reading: 54 V
